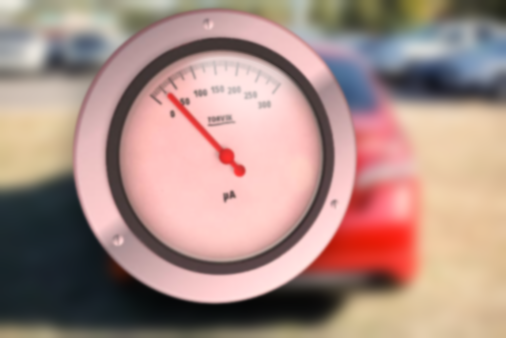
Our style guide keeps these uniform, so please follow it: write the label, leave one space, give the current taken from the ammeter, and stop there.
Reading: 25 µA
